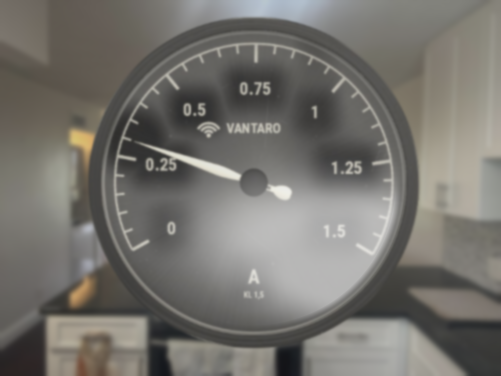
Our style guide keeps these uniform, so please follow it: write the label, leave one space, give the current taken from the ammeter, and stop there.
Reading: 0.3 A
